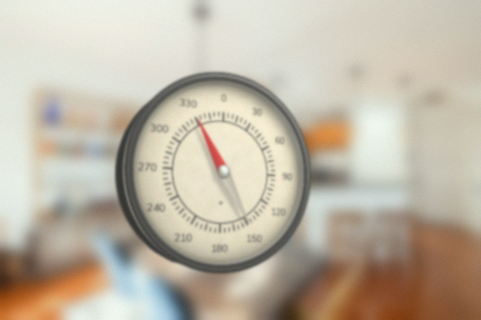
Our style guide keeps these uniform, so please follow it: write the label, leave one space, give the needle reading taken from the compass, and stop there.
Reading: 330 °
